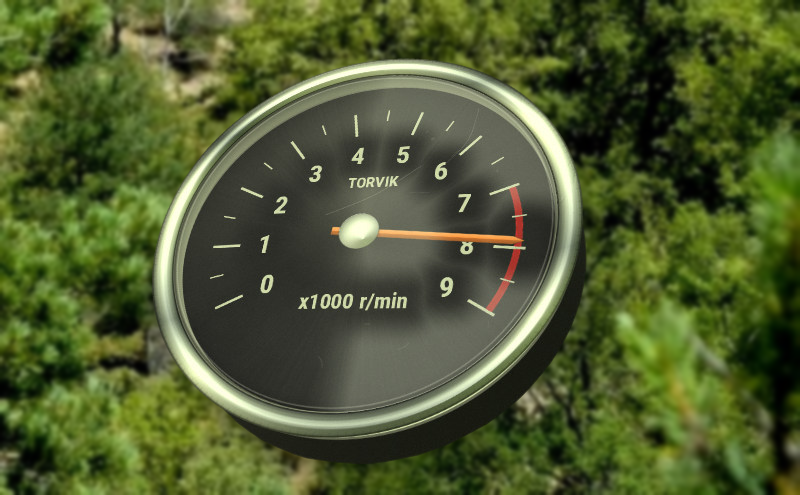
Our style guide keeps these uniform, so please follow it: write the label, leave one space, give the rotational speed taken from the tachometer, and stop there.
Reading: 8000 rpm
